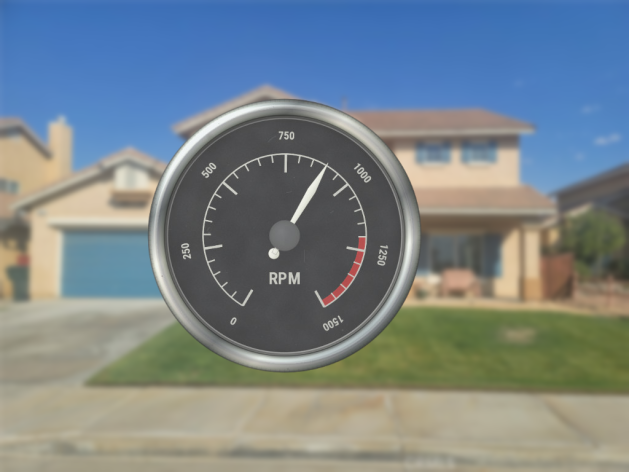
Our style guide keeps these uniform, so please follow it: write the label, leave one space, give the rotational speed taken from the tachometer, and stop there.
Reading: 900 rpm
